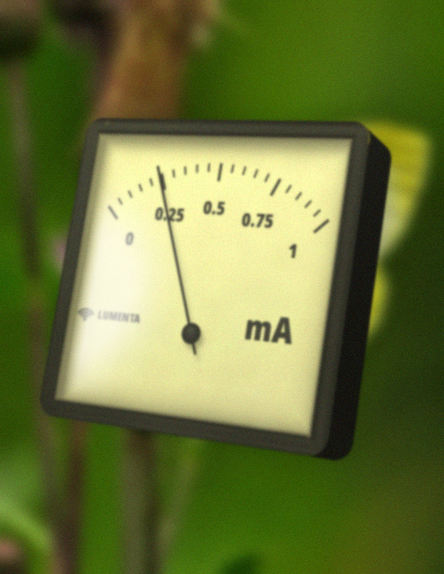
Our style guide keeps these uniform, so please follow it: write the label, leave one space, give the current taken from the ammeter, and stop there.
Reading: 0.25 mA
